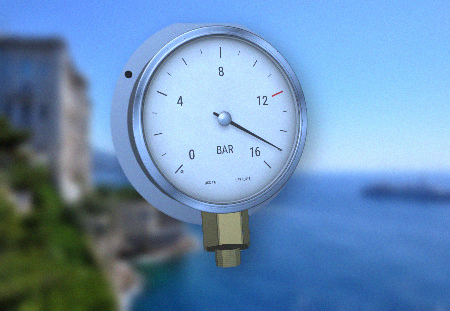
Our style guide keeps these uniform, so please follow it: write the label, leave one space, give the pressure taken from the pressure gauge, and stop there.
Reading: 15 bar
